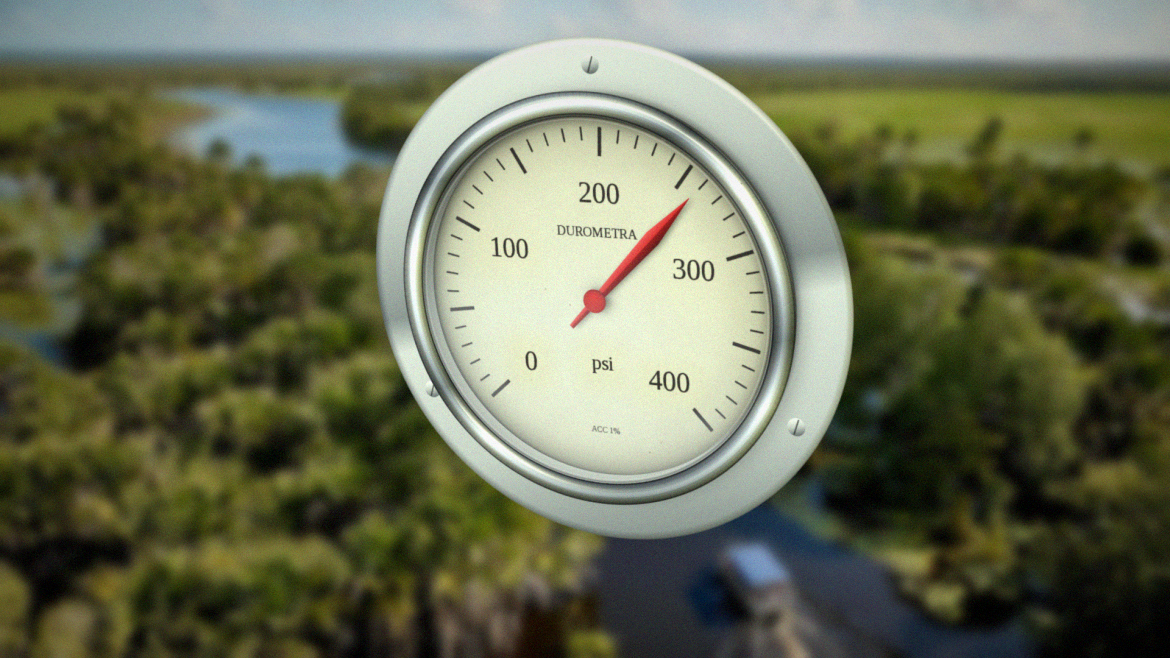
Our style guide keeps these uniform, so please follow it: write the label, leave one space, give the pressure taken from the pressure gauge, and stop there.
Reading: 260 psi
